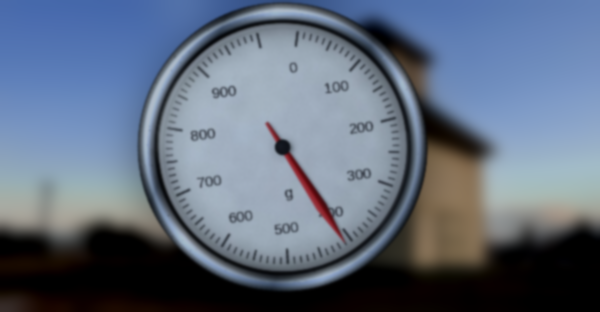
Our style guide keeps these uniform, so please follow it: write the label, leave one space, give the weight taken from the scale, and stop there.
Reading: 410 g
